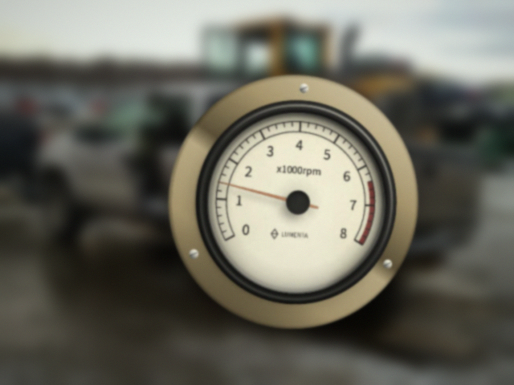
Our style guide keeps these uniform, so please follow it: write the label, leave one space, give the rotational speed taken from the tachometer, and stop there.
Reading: 1400 rpm
